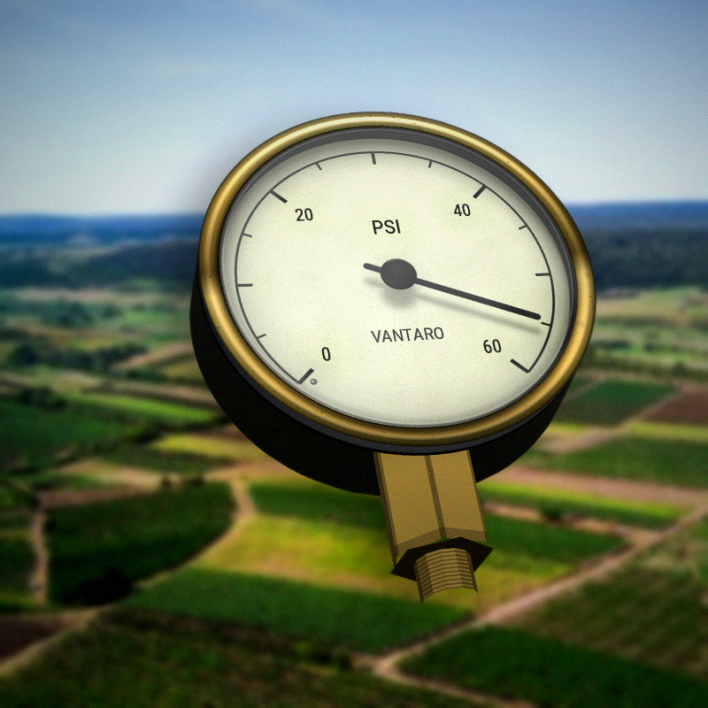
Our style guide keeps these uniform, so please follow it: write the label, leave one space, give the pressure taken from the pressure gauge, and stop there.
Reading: 55 psi
